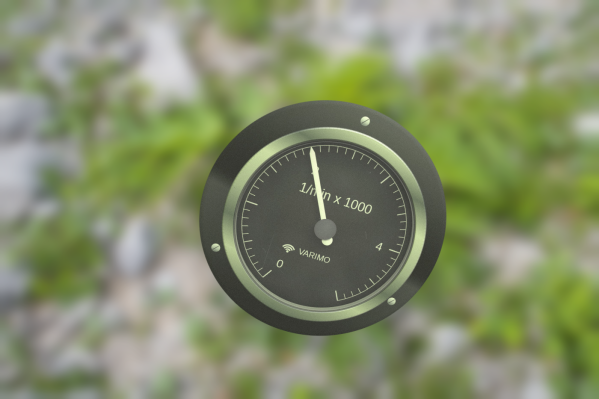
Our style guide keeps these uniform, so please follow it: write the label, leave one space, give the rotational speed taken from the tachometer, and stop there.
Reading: 2000 rpm
